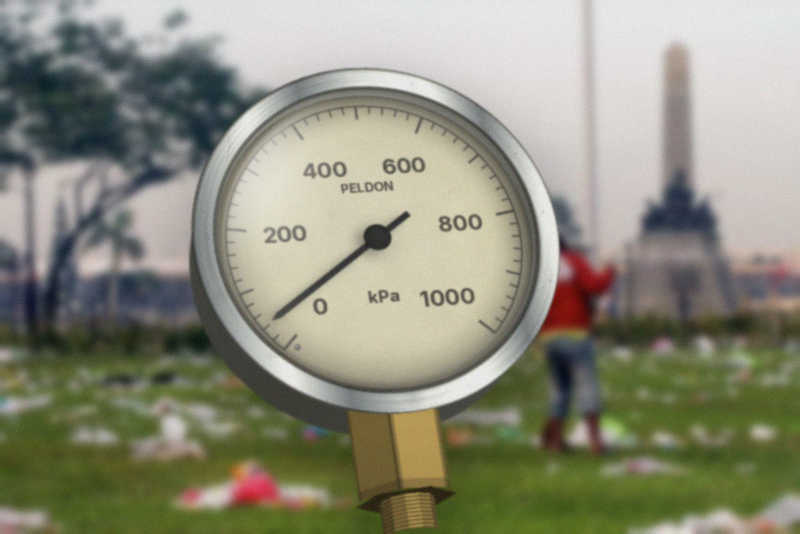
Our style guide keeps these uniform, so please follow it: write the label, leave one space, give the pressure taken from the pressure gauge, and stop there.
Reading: 40 kPa
